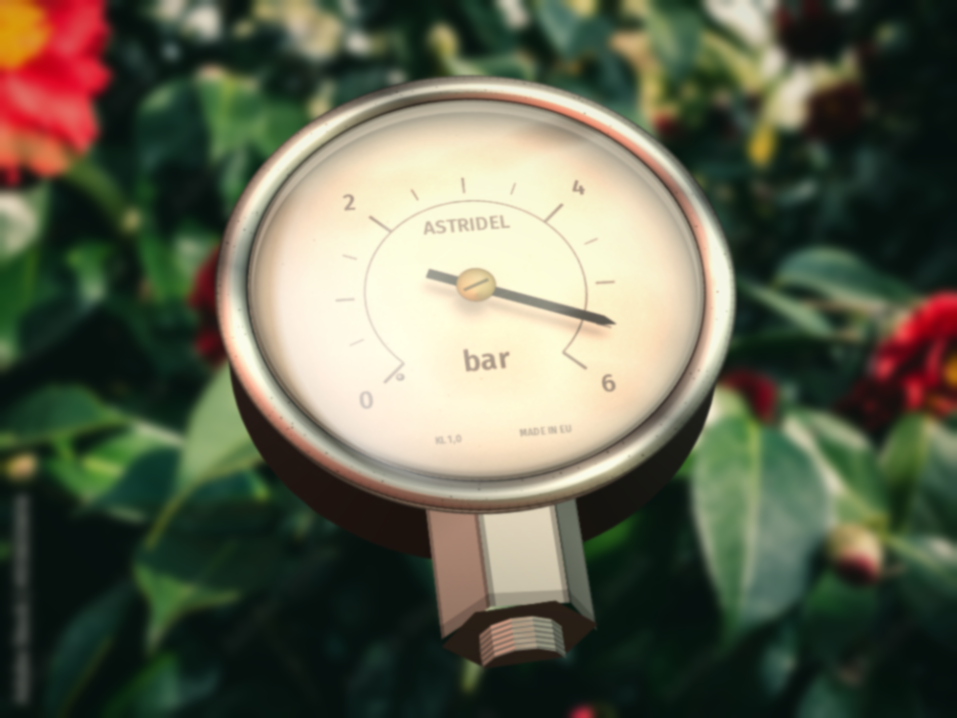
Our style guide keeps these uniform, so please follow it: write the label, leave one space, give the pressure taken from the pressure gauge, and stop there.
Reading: 5.5 bar
